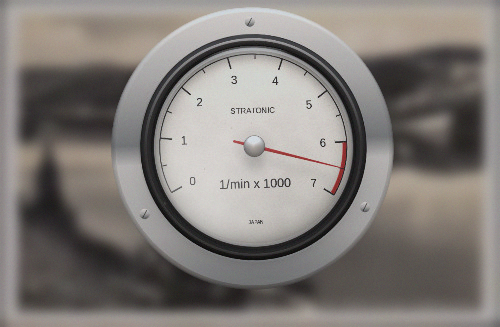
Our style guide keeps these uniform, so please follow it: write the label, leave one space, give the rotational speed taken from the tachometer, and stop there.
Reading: 6500 rpm
